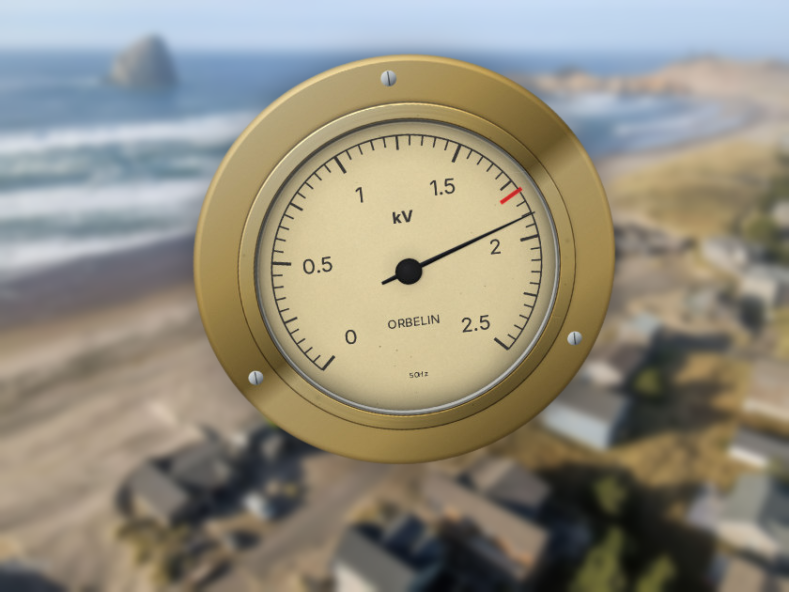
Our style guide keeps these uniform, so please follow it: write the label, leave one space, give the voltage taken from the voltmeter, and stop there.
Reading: 1.9 kV
